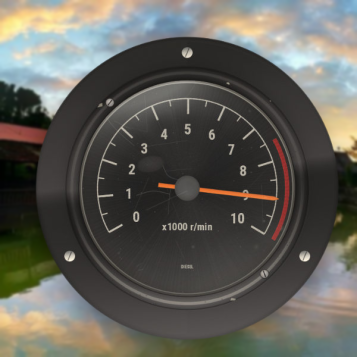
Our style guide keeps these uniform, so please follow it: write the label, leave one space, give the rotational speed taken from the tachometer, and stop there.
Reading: 9000 rpm
